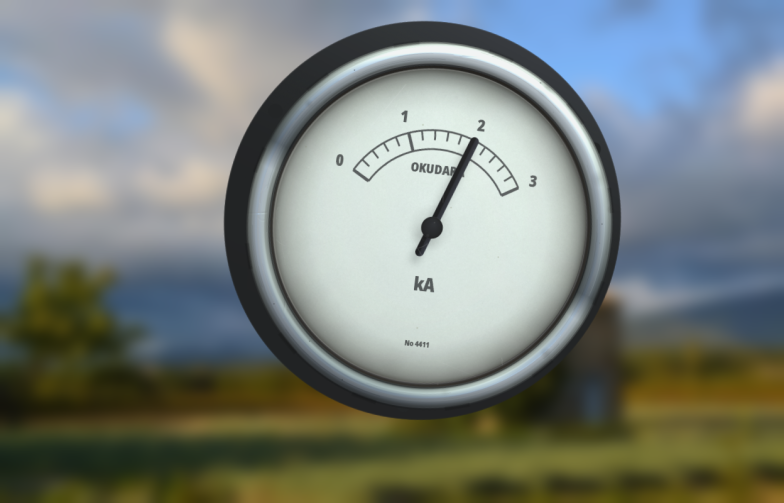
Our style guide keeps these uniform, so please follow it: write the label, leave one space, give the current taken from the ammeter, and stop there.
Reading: 2 kA
